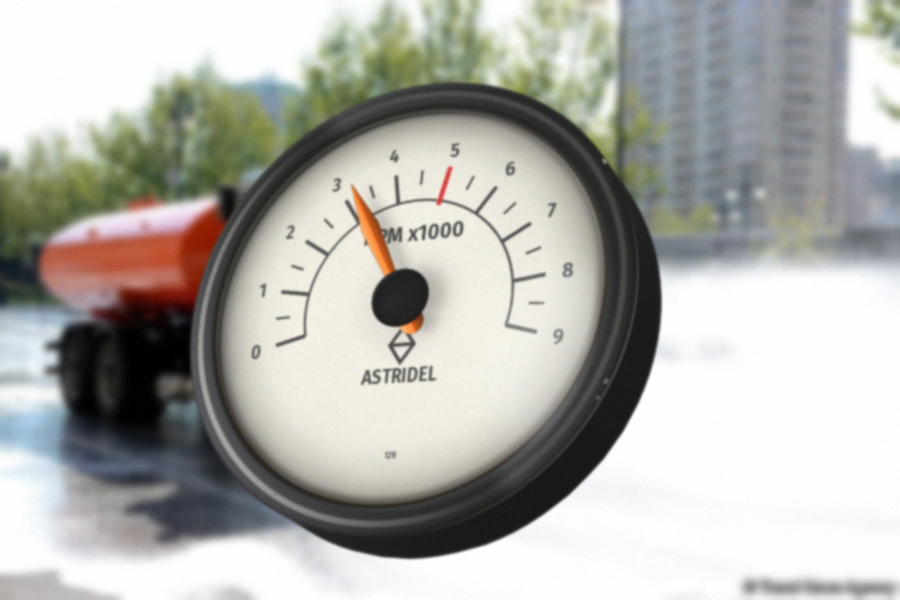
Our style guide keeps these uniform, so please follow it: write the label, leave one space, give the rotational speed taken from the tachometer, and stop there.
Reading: 3250 rpm
